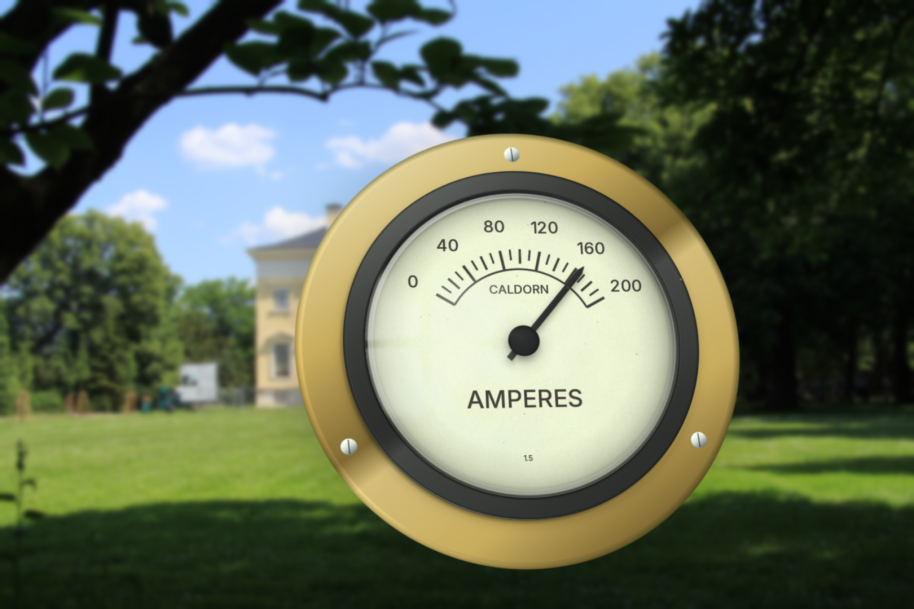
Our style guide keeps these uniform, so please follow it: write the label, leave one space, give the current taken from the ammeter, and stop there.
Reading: 165 A
